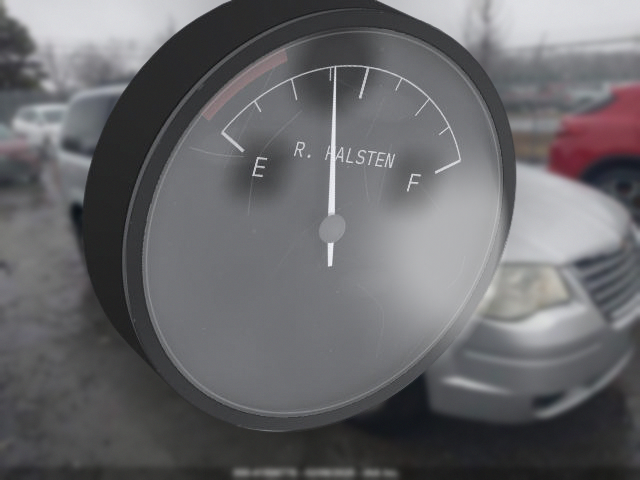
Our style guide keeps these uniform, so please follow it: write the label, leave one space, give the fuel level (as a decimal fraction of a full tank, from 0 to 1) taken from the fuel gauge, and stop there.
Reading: 0.375
